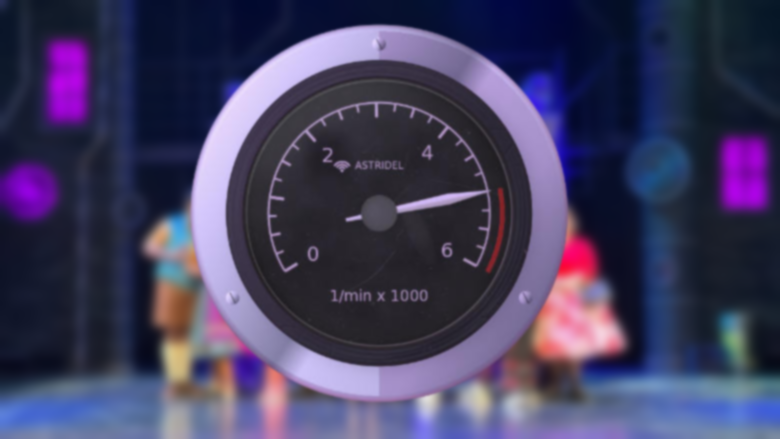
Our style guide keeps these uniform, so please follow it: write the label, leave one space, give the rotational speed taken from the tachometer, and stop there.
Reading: 5000 rpm
